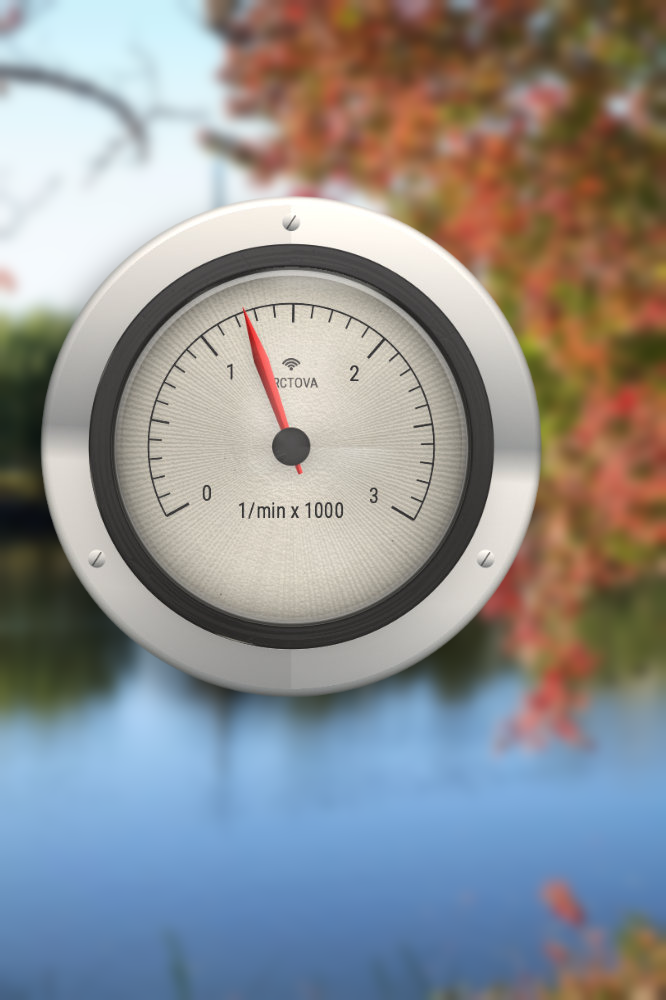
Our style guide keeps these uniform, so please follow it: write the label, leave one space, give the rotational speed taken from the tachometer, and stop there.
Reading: 1250 rpm
